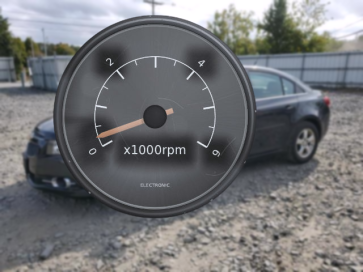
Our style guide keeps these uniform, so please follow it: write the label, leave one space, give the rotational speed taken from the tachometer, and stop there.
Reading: 250 rpm
